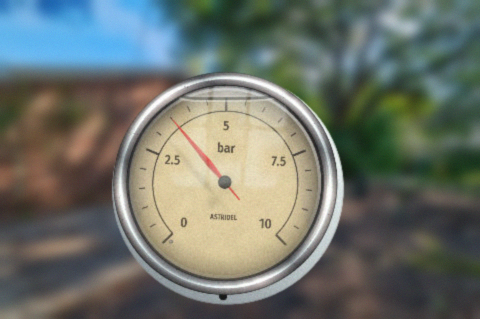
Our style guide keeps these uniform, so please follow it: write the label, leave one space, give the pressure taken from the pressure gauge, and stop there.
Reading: 3.5 bar
